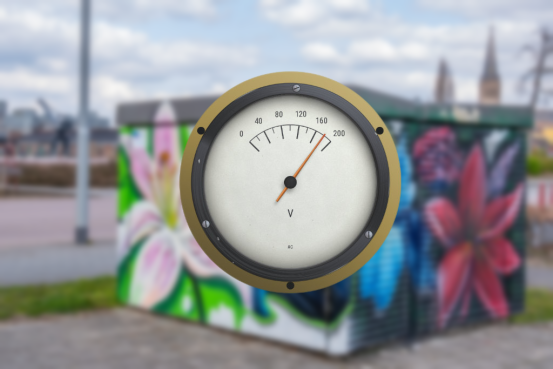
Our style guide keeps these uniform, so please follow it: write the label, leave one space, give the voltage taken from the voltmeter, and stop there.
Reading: 180 V
